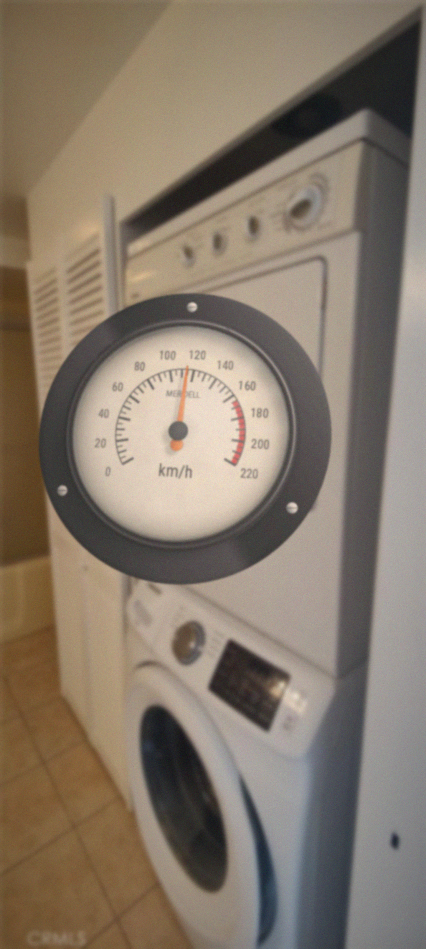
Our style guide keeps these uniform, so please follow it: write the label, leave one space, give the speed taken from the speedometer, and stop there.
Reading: 115 km/h
